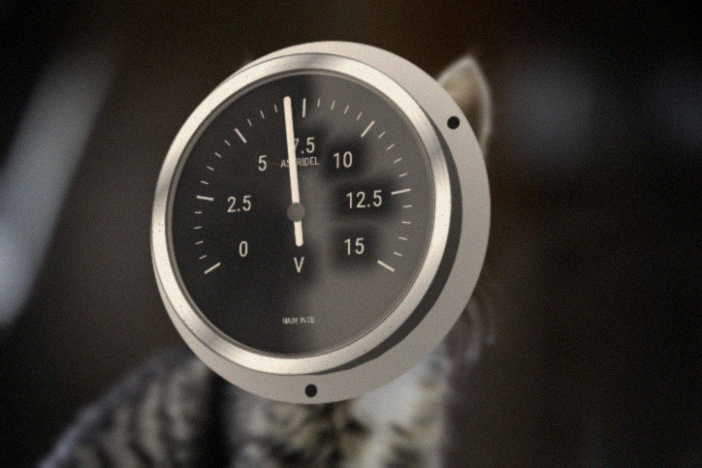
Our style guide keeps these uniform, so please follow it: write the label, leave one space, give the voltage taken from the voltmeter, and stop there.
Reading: 7 V
